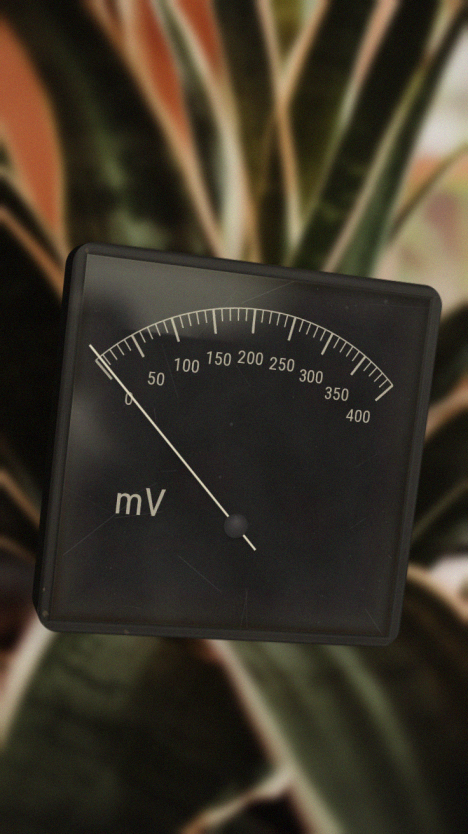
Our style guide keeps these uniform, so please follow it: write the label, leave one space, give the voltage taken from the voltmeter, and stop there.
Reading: 5 mV
